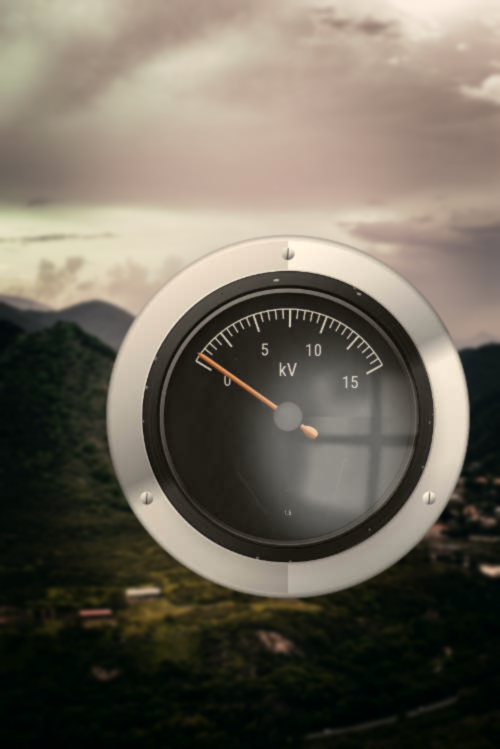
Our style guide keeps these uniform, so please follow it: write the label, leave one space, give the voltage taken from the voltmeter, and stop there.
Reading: 0.5 kV
